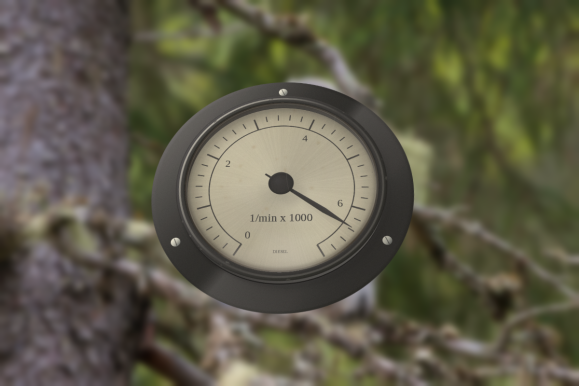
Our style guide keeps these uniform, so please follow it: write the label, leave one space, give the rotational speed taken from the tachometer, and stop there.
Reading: 6400 rpm
